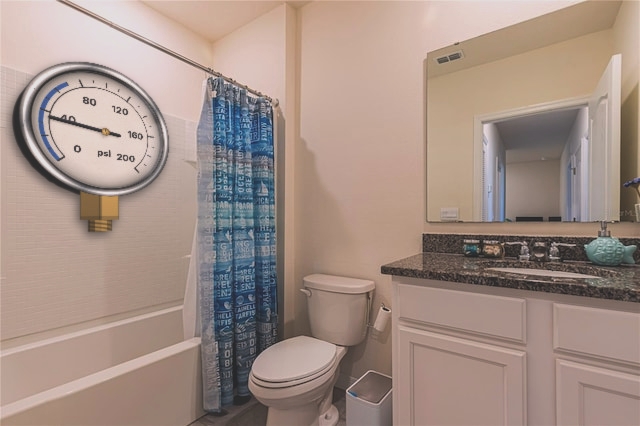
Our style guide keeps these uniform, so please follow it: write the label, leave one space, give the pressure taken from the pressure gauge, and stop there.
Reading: 35 psi
